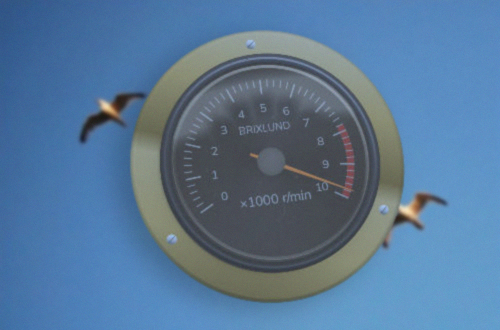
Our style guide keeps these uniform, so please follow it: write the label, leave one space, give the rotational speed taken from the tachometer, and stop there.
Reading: 9800 rpm
